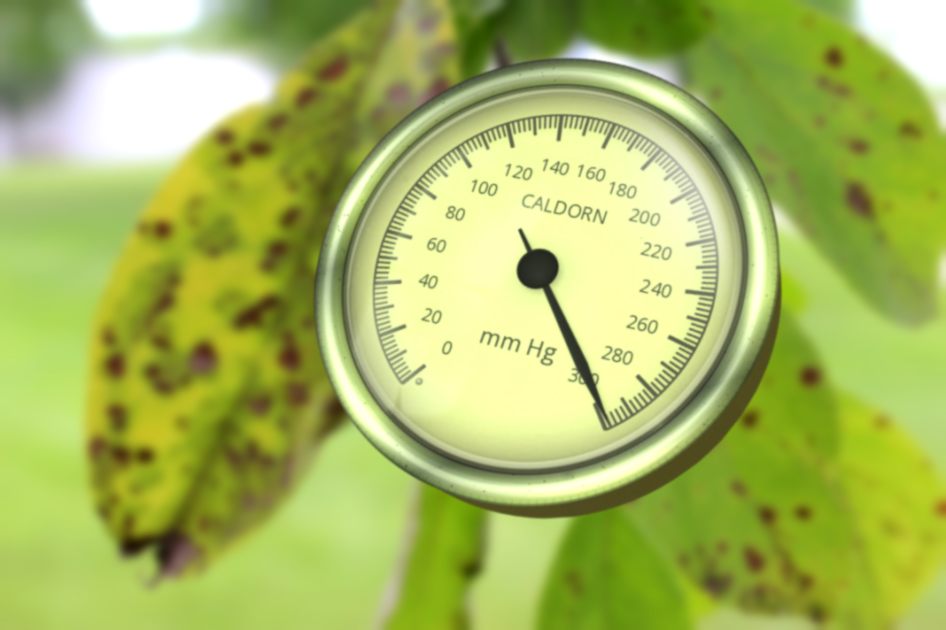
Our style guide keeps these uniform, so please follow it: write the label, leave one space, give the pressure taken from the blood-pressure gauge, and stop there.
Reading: 298 mmHg
